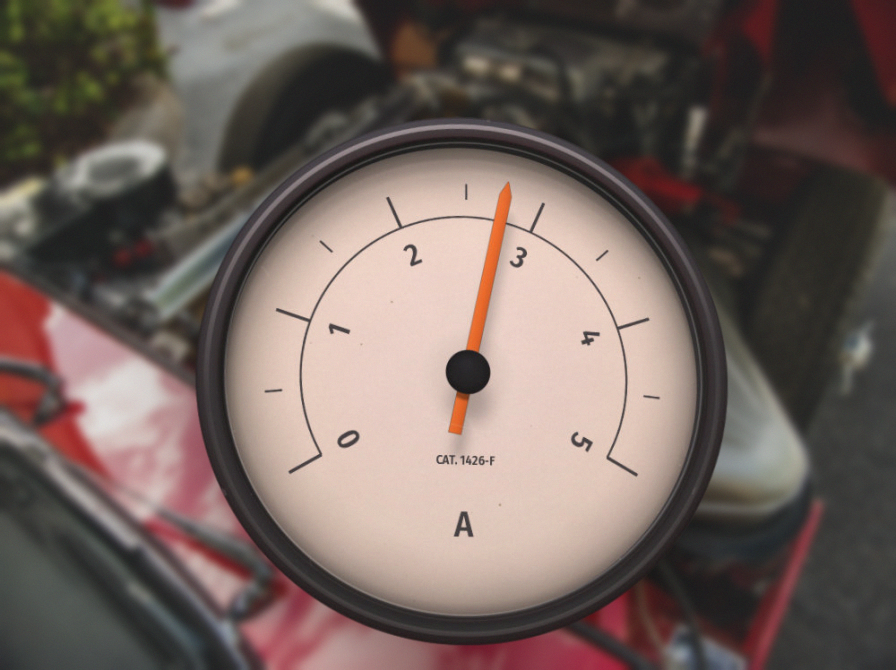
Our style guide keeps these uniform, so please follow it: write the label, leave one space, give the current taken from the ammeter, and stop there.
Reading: 2.75 A
